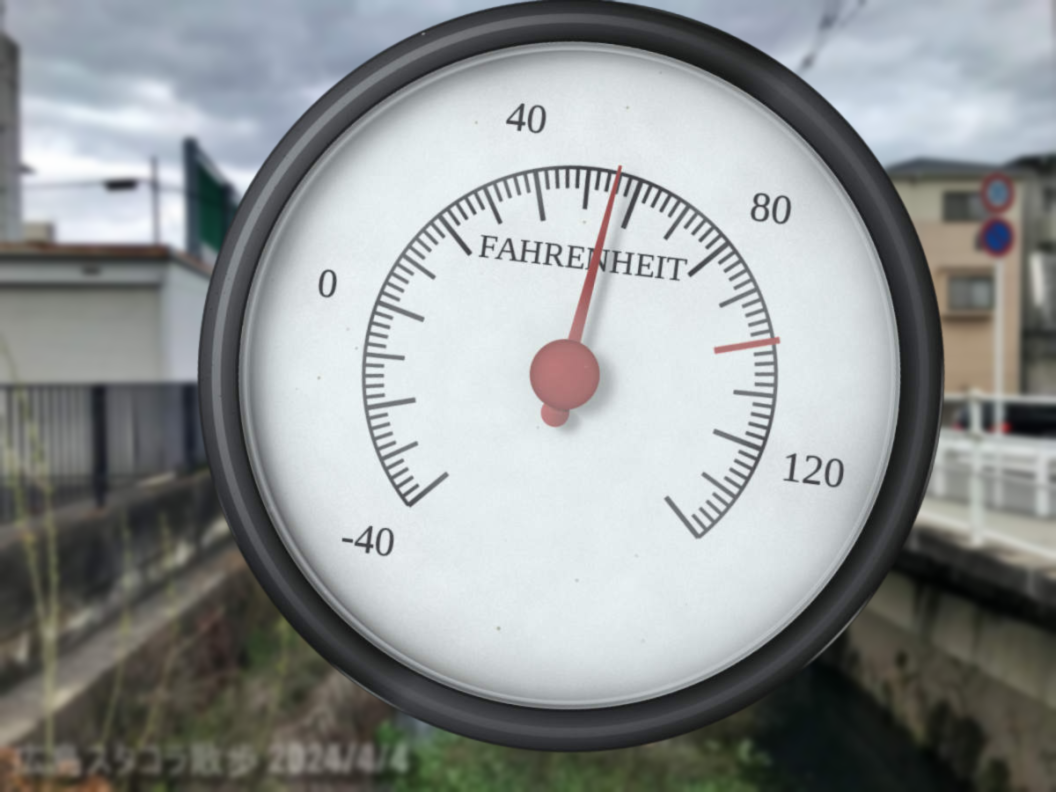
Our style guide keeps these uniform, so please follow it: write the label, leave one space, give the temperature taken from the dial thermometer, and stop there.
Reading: 56 °F
